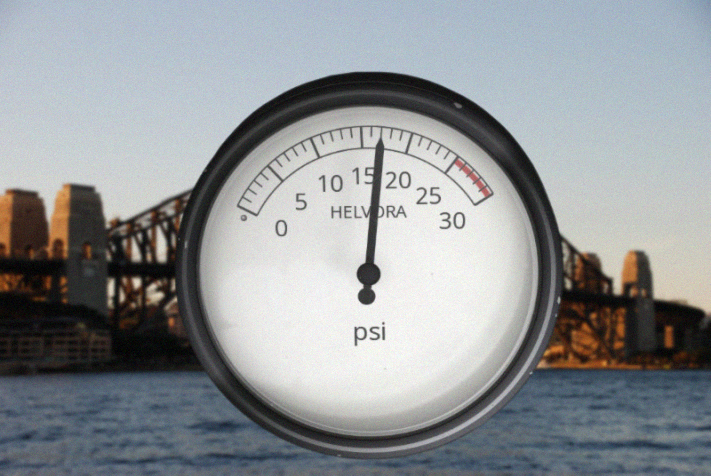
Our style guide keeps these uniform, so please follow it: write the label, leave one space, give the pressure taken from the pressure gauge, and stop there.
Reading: 17 psi
